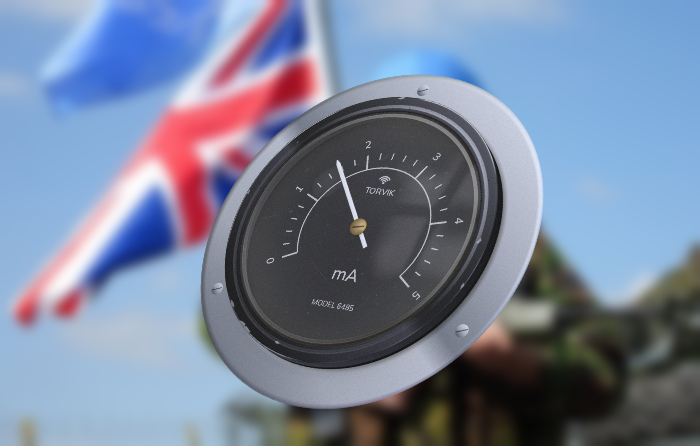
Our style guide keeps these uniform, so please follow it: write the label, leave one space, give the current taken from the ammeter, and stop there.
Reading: 1.6 mA
